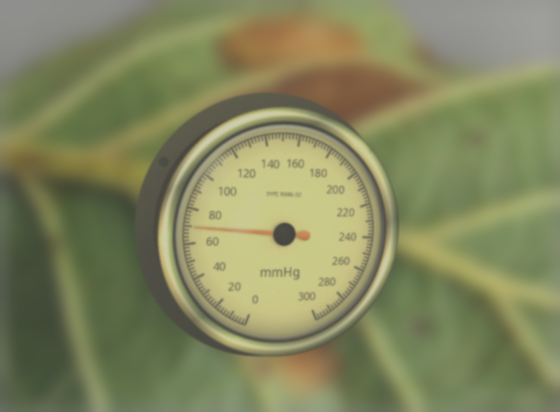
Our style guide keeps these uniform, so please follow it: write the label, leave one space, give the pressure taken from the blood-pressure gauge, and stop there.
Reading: 70 mmHg
